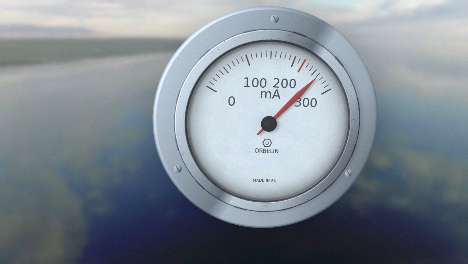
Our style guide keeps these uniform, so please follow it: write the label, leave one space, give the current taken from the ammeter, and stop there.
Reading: 260 mA
